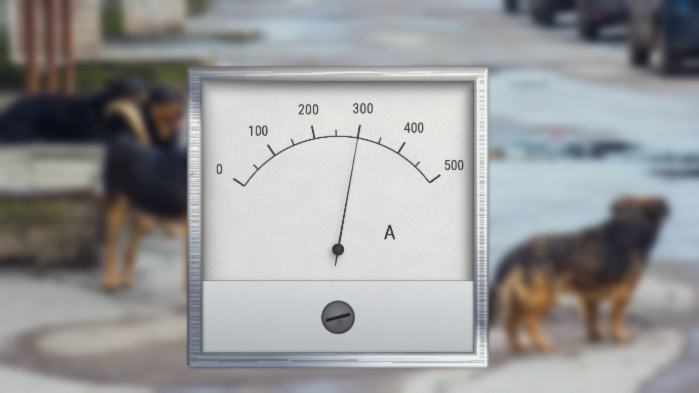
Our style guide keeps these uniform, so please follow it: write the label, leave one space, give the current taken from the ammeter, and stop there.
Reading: 300 A
